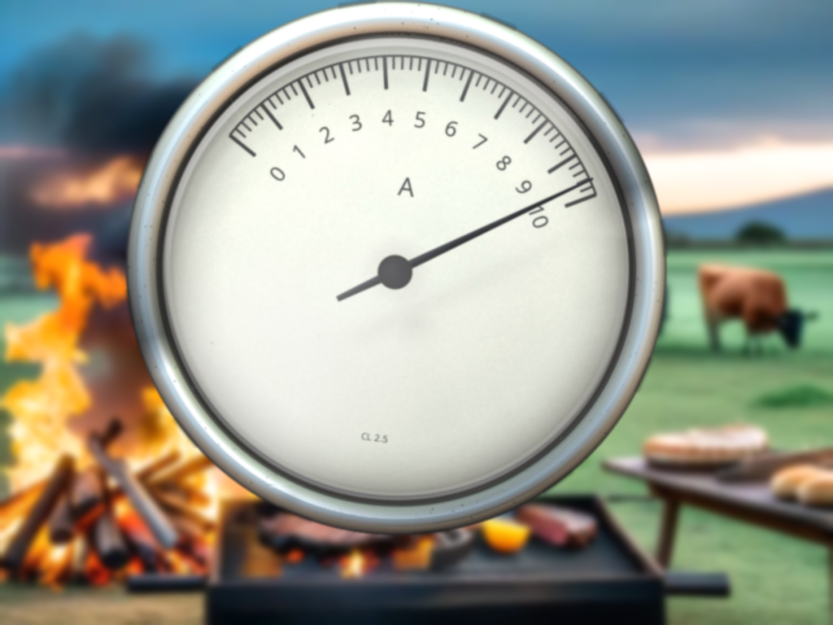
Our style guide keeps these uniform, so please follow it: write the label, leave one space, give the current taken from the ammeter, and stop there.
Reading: 9.6 A
